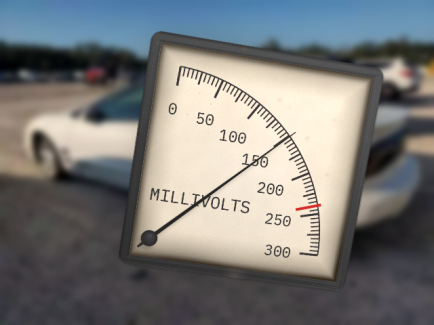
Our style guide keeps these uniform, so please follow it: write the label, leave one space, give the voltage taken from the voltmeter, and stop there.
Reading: 150 mV
